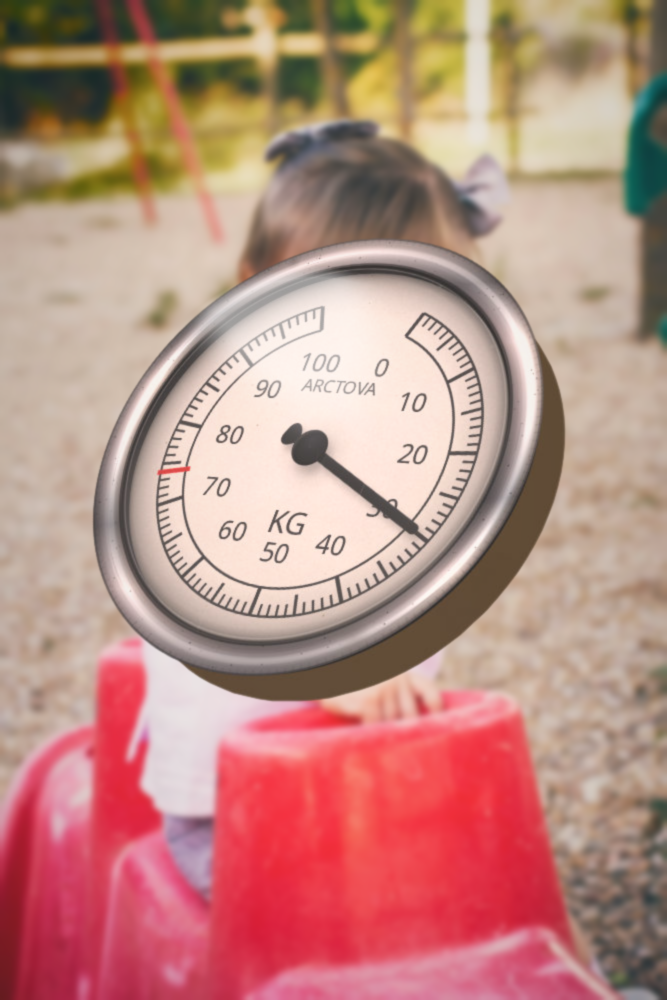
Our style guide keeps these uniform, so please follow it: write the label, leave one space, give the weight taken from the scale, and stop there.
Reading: 30 kg
